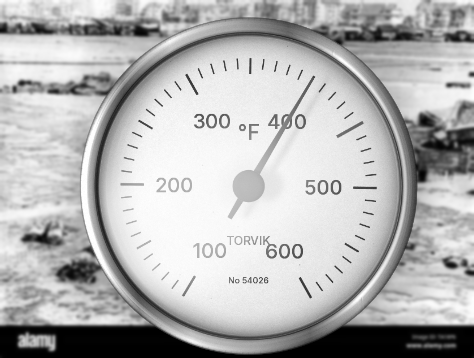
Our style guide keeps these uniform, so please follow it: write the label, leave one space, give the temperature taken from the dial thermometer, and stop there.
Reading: 400 °F
